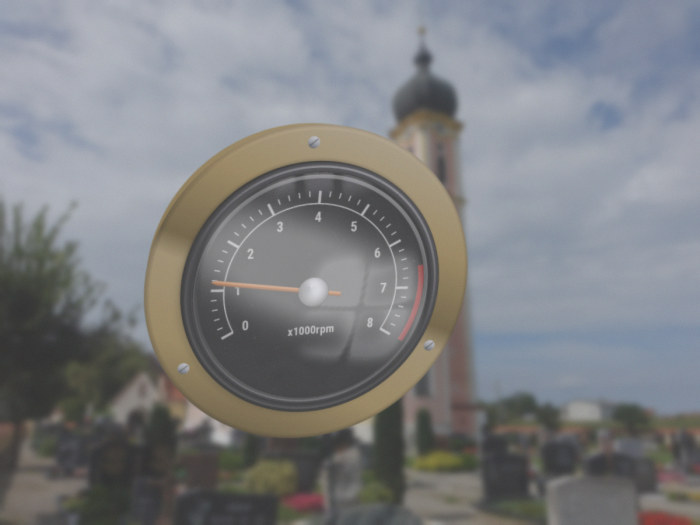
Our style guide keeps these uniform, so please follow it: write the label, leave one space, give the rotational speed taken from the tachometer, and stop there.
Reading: 1200 rpm
